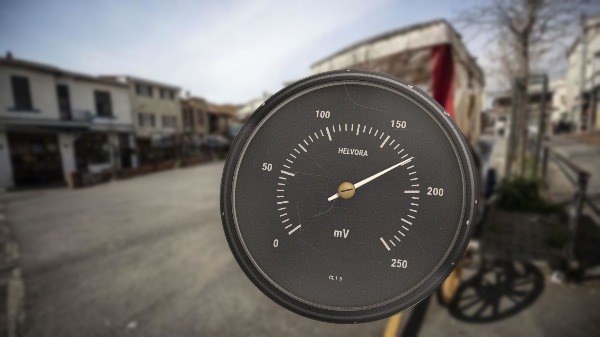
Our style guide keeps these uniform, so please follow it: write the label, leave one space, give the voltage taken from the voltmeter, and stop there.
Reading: 175 mV
